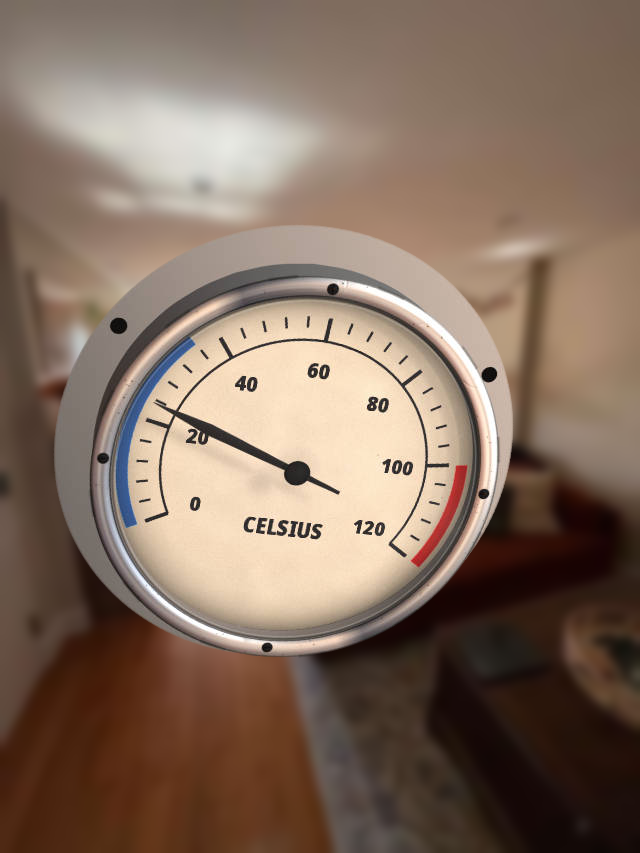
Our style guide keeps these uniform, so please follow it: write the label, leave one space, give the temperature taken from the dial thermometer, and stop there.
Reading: 24 °C
